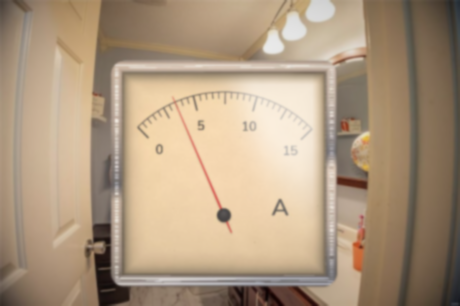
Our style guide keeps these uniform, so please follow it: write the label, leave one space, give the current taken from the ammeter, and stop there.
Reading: 3.5 A
